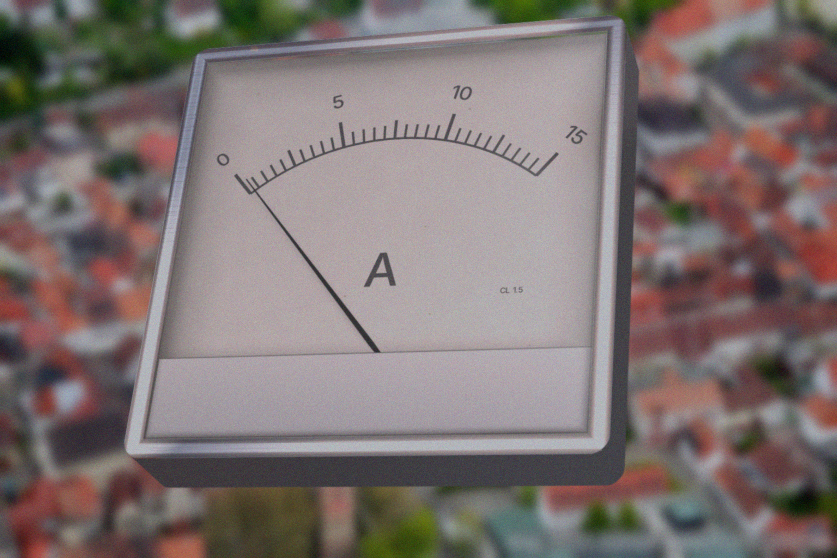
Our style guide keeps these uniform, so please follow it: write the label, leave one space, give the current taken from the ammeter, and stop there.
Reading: 0.25 A
